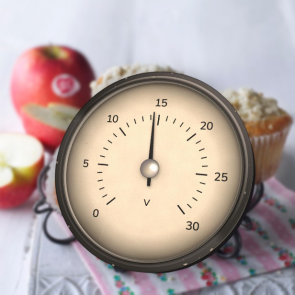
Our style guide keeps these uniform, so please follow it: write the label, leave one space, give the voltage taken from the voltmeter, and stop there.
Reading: 14.5 V
